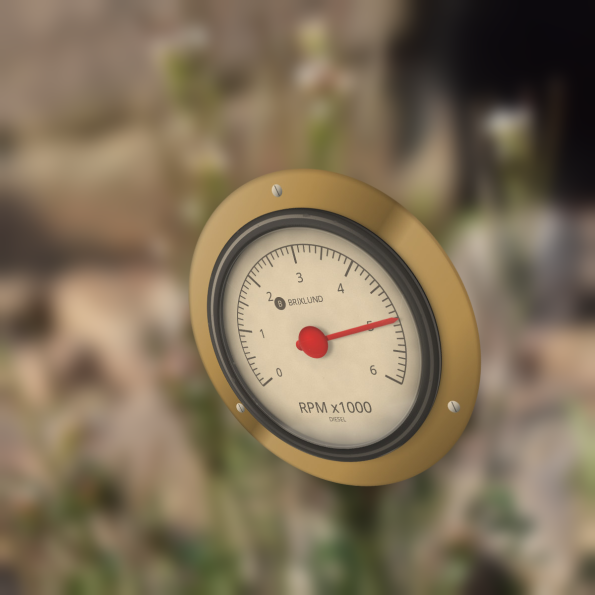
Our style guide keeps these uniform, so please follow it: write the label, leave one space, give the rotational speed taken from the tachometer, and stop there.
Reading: 5000 rpm
